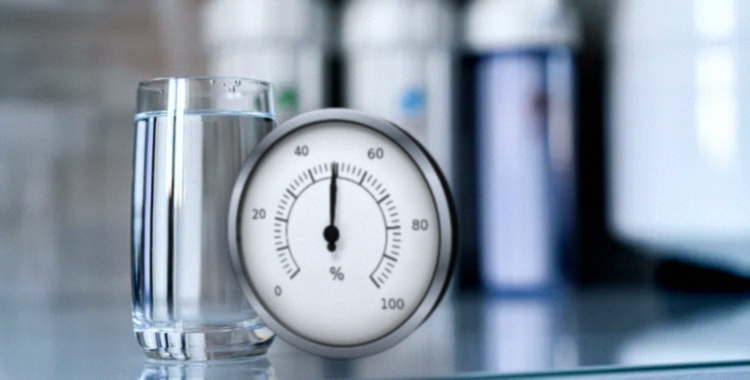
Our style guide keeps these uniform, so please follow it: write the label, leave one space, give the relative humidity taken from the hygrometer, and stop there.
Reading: 50 %
